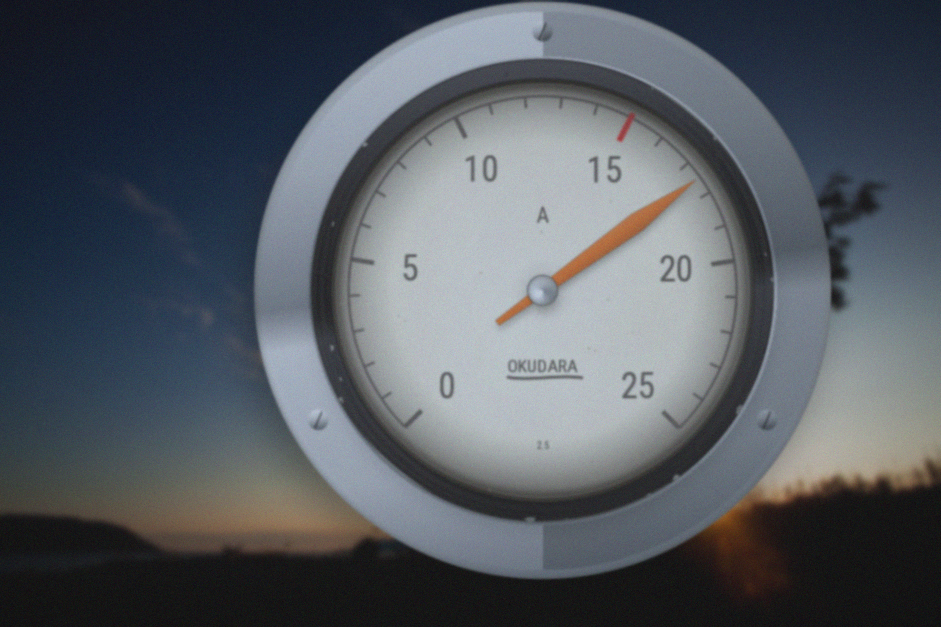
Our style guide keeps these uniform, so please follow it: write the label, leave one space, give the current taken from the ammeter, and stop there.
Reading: 17.5 A
